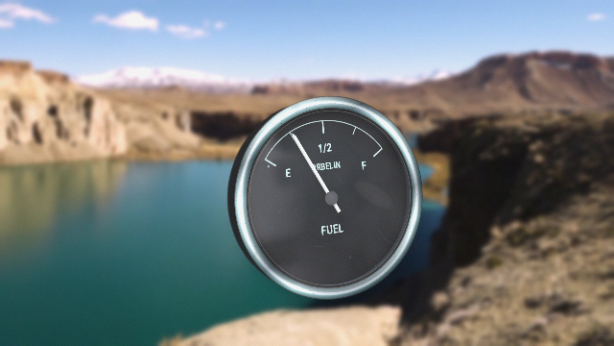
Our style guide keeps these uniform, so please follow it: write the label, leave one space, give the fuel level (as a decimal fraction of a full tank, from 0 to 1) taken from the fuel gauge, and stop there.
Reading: 0.25
